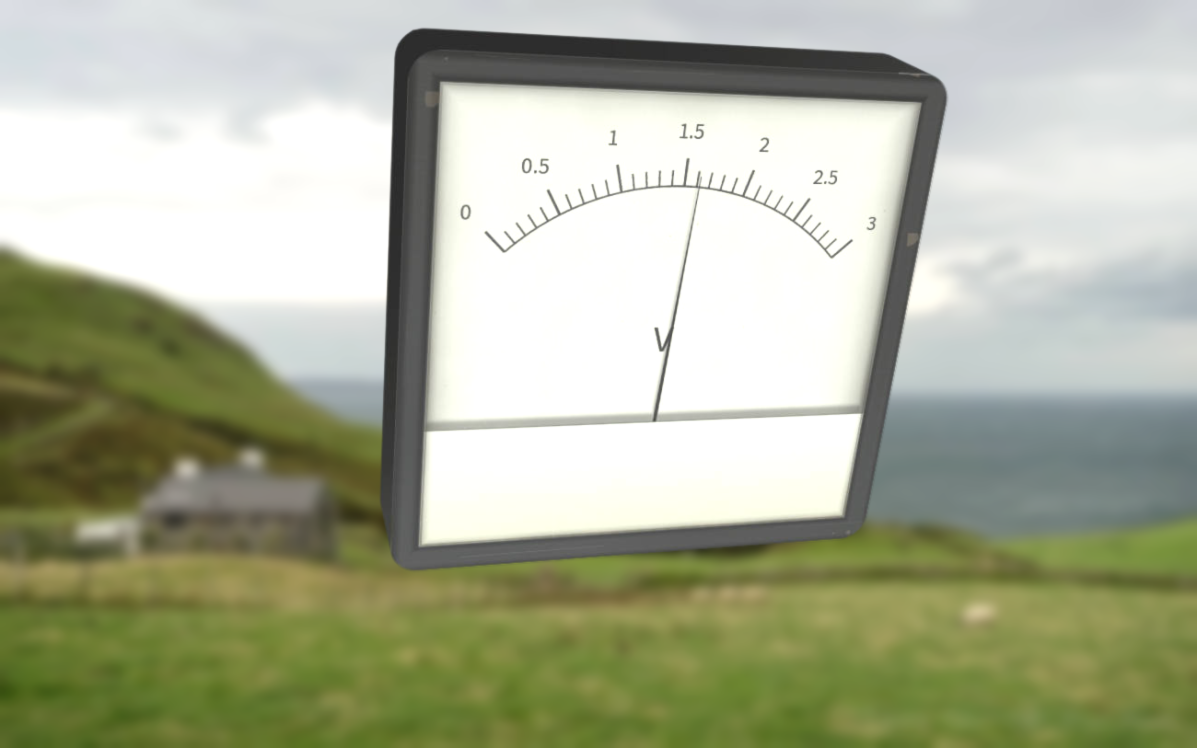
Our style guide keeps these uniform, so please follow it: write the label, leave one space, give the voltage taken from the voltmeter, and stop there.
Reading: 1.6 V
